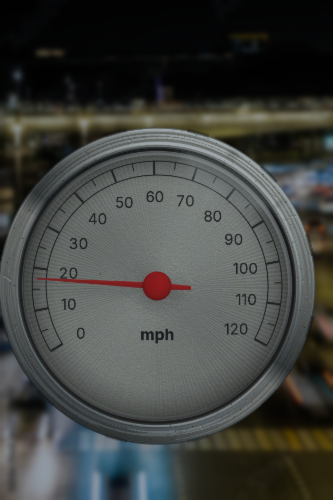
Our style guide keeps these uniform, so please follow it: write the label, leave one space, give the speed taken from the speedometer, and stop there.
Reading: 17.5 mph
